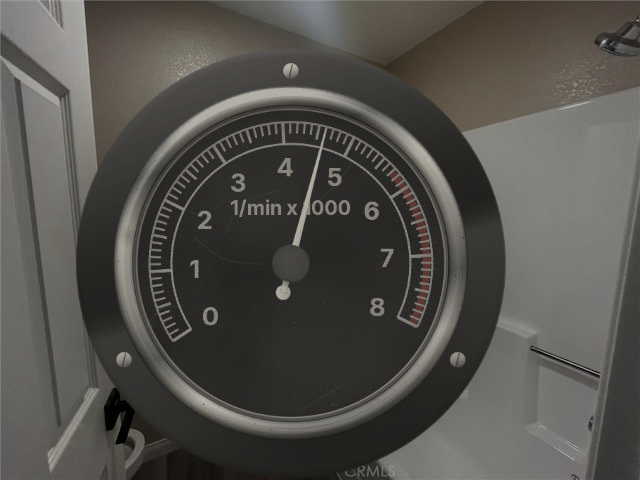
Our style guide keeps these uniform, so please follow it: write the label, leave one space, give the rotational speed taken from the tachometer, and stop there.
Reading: 4600 rpm
